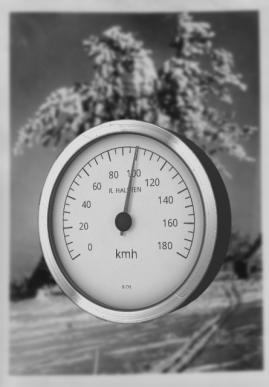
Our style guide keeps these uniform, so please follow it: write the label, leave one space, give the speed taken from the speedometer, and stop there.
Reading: 100 km/h
